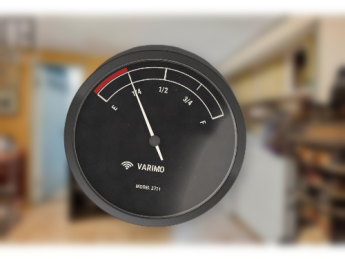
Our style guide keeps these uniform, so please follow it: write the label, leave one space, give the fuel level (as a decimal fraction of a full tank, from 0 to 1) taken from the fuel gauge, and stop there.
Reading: 0.25
